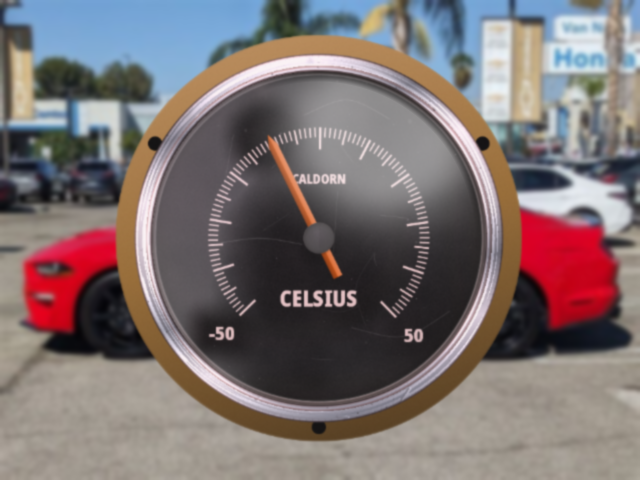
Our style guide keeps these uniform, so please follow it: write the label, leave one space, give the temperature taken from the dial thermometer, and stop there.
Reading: -10 °C
